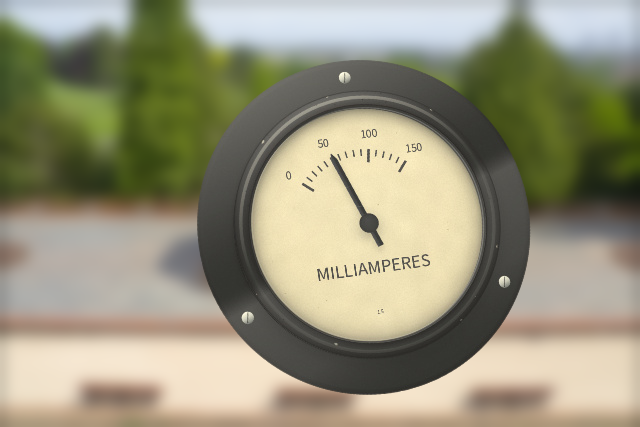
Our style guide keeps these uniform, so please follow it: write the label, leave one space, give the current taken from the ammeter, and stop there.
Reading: 50 mA
